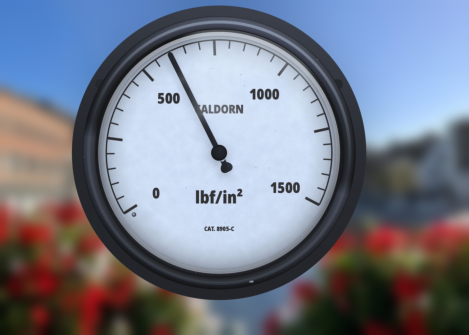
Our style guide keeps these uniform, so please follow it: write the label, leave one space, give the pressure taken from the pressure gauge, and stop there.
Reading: 600 psi
